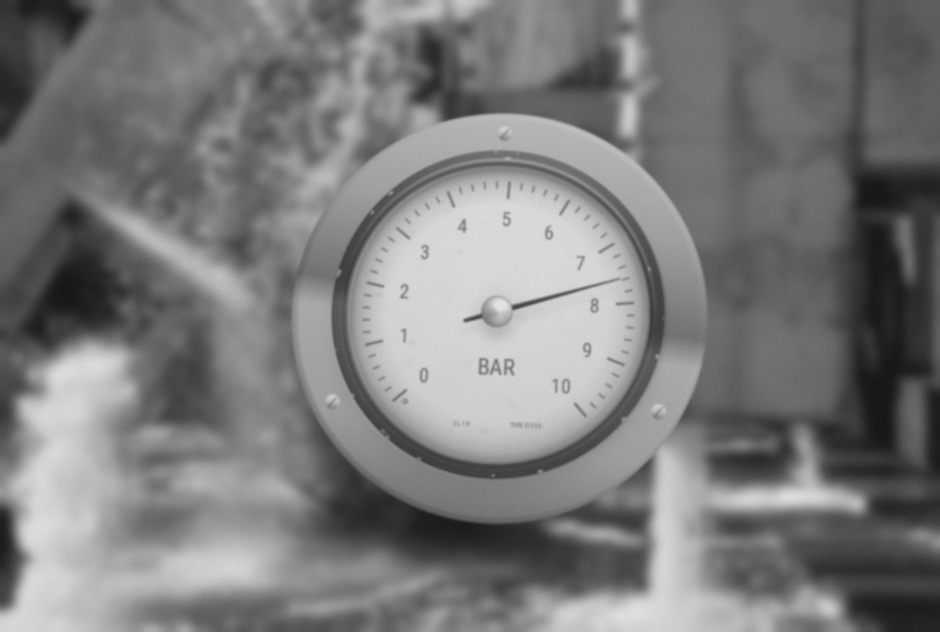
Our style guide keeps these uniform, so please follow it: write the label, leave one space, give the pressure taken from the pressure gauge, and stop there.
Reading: 7.6 bar
